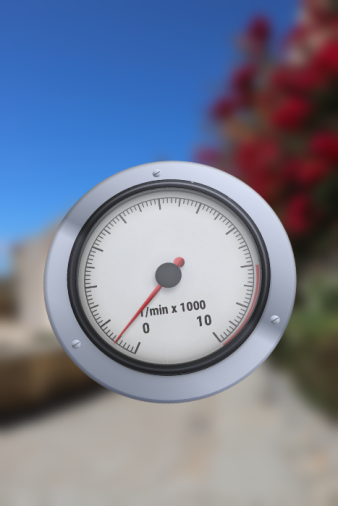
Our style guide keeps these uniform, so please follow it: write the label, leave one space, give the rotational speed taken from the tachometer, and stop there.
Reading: 500 rpm
